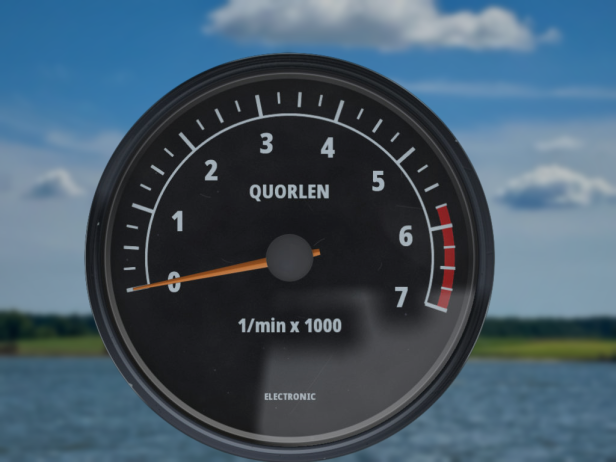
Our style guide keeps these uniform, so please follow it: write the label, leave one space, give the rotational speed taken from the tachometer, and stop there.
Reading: 0 rpm
